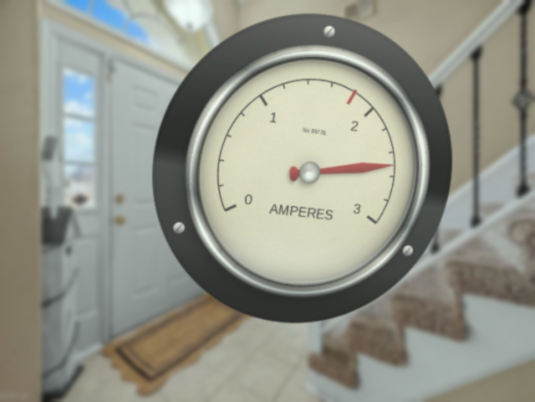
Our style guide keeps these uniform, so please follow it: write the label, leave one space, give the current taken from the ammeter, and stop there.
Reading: 2.5 A
